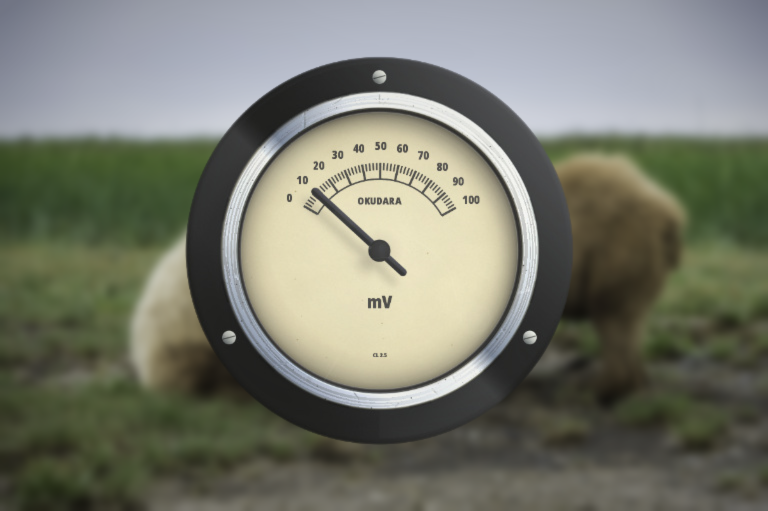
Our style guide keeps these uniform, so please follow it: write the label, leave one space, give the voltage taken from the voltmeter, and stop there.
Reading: 10 mV
